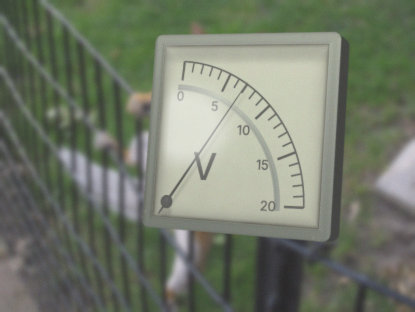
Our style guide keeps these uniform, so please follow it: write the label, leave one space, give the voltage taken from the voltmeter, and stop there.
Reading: 7 V
